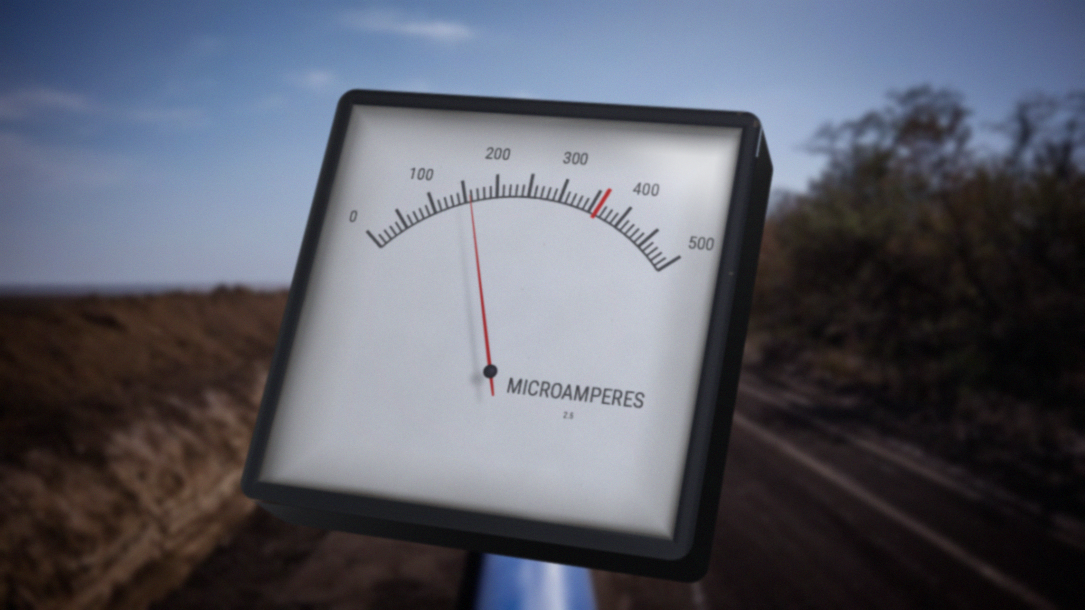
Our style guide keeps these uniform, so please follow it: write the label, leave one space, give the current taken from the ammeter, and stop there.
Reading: 160 µA
